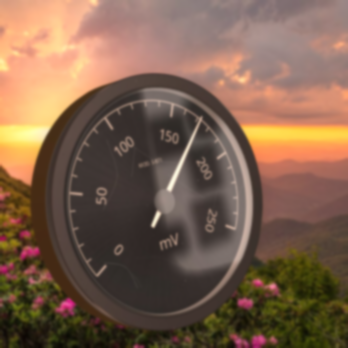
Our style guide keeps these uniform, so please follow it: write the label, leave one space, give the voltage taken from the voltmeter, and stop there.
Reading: 170 mV
